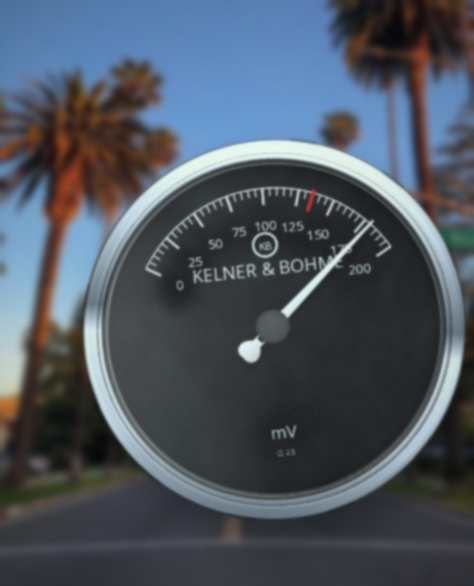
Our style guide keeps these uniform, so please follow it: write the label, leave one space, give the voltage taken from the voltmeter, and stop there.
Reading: 180 mV
